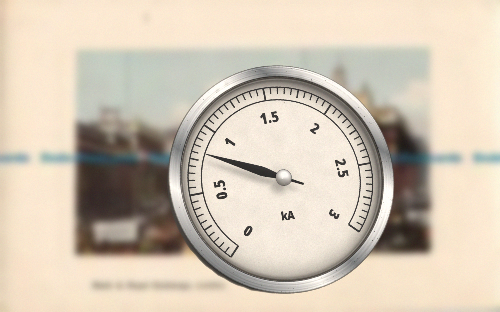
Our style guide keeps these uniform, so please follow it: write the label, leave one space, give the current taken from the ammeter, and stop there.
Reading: 0.8 kA
